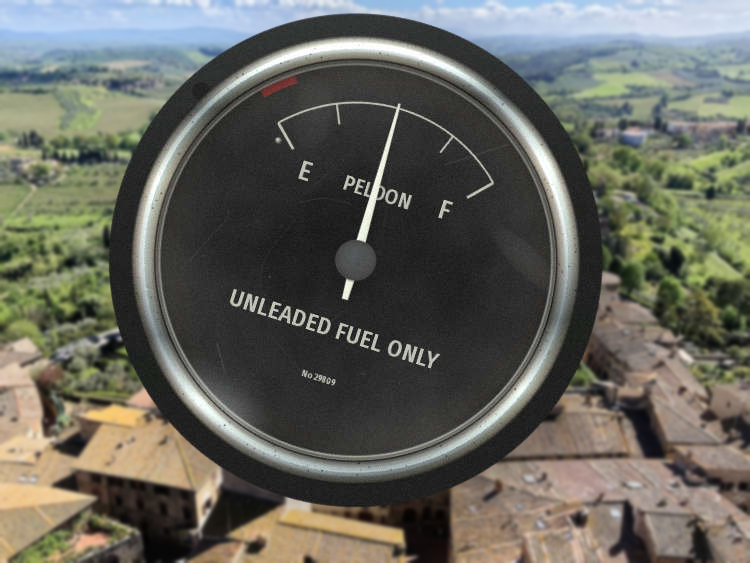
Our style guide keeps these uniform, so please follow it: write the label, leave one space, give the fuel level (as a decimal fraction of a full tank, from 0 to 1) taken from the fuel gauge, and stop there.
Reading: 0.5
